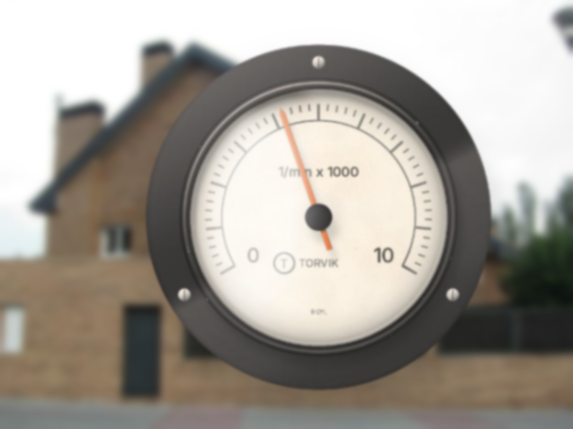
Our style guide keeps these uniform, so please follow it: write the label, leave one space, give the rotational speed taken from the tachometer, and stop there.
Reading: 4200 rpm
